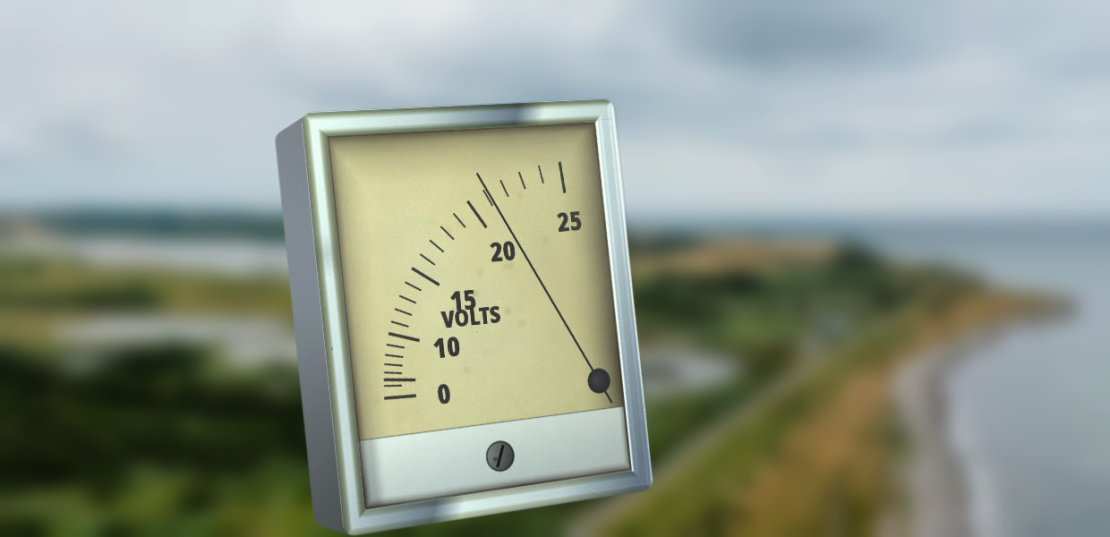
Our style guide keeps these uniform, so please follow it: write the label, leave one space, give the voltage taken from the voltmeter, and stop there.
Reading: 21 V
